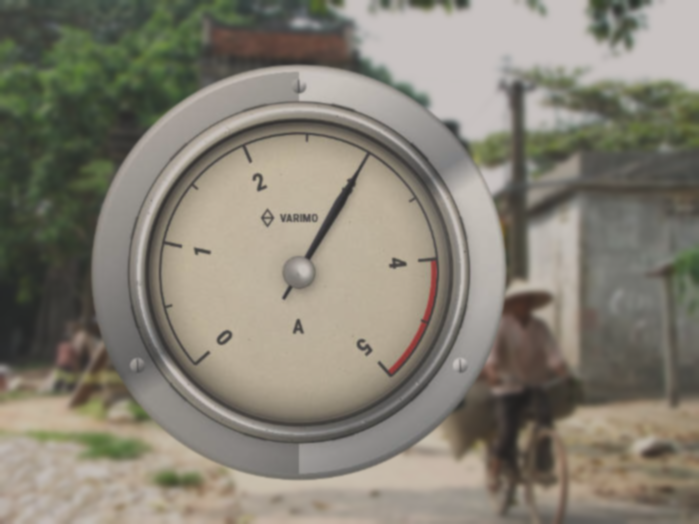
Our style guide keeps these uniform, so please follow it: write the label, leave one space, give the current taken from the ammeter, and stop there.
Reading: 3 A
